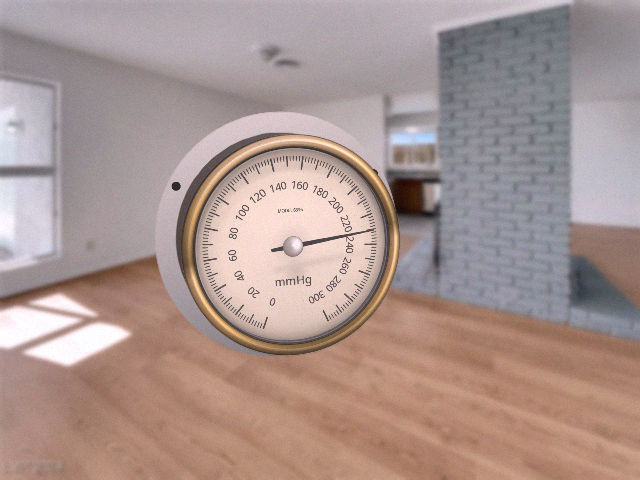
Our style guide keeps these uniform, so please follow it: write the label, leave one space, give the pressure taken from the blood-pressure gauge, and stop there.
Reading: 230 mmHg
